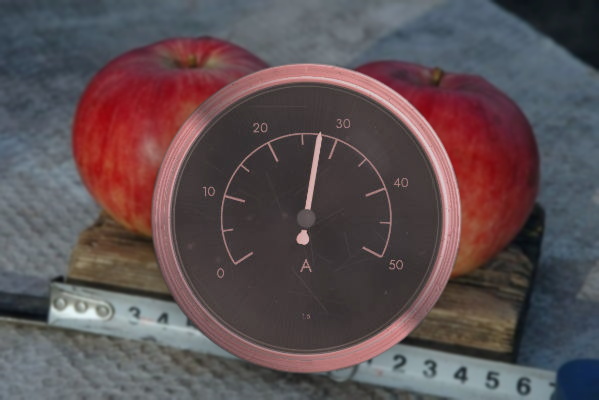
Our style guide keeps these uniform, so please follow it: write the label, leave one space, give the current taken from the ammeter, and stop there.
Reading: 27.5 A
